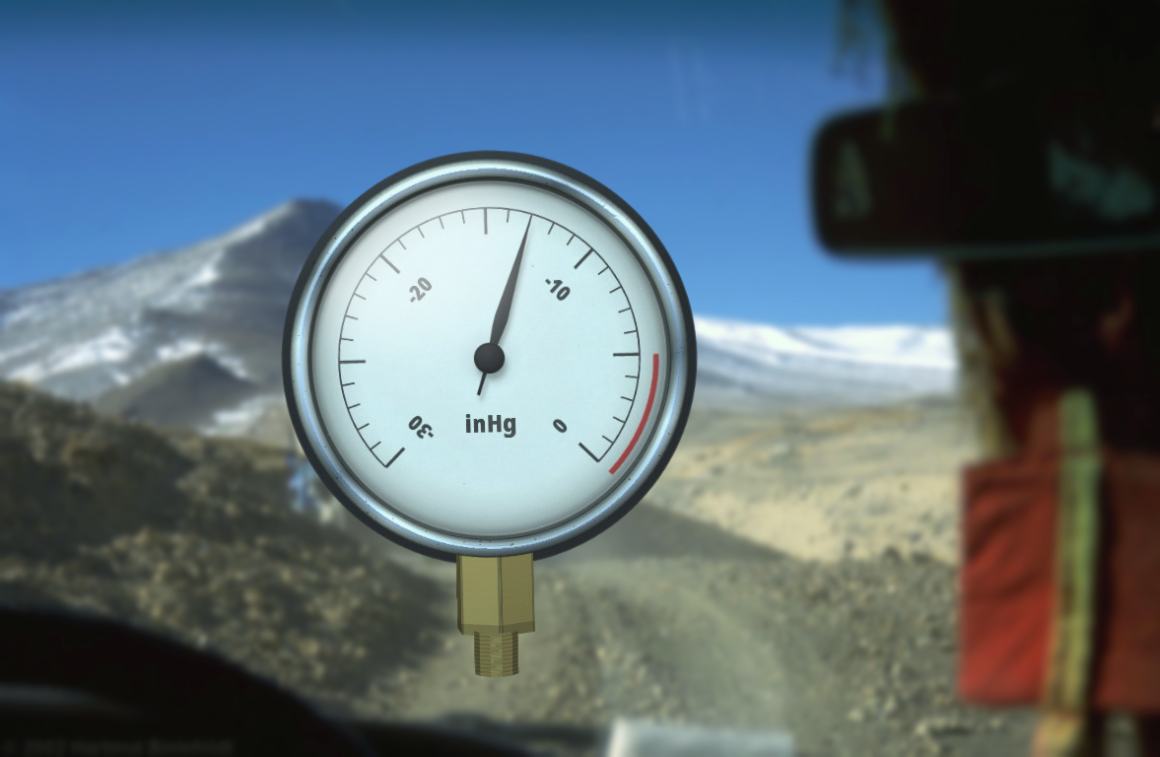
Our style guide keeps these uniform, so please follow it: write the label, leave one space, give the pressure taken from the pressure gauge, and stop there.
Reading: -13 inHg
